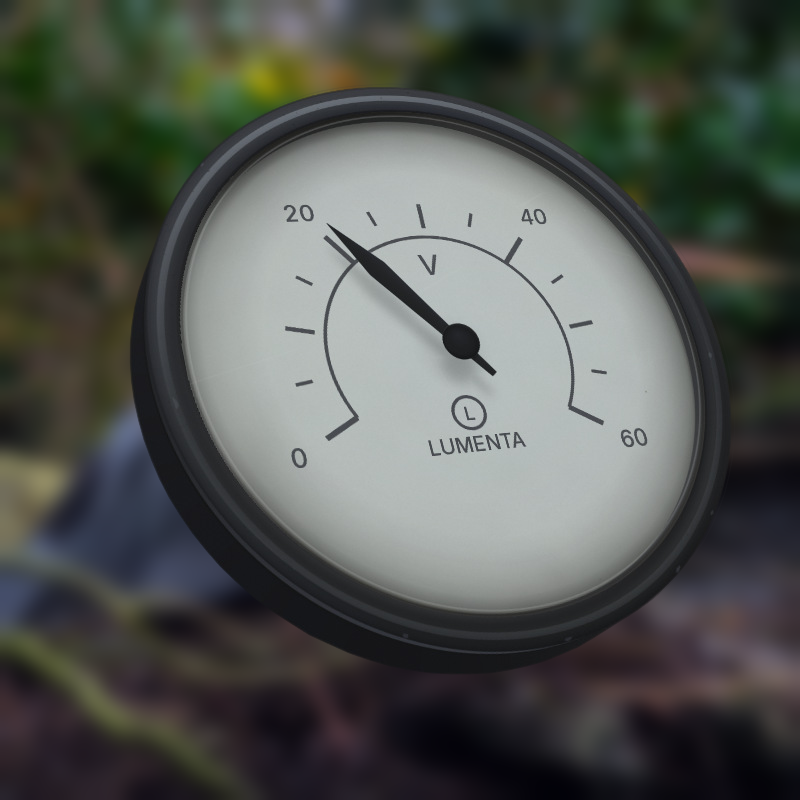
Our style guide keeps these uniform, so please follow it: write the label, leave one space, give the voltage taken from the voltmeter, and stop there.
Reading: 20 V
